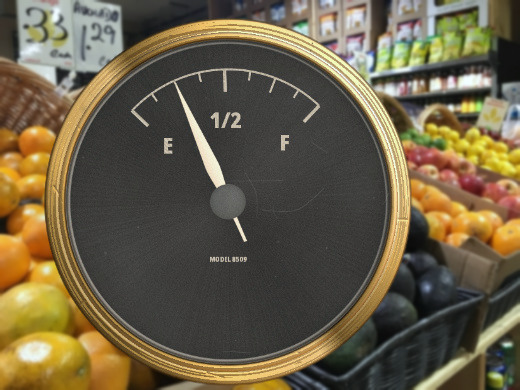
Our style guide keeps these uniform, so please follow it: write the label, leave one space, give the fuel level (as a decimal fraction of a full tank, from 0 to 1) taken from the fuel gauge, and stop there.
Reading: 0.25
